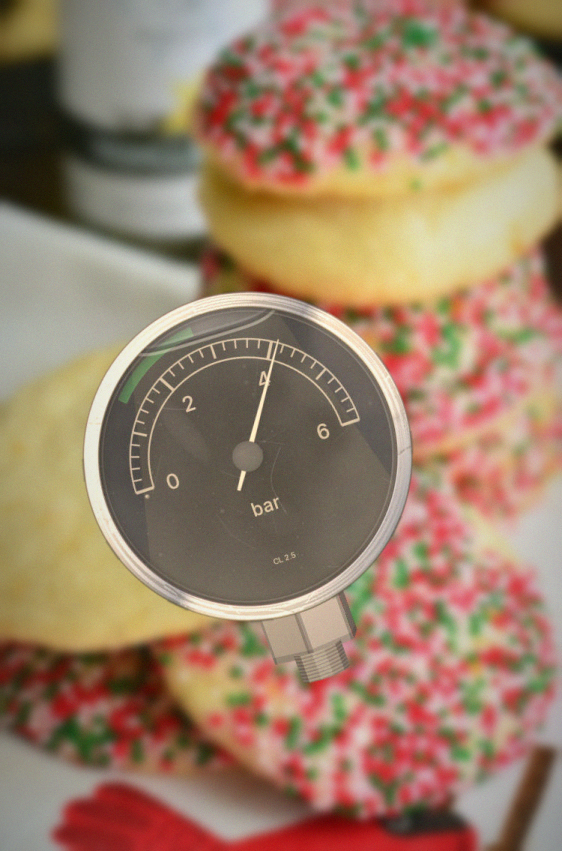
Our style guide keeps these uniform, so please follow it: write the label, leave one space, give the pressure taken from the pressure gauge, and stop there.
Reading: 4.1 bar
